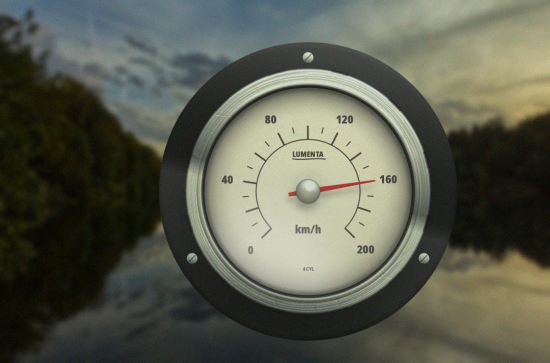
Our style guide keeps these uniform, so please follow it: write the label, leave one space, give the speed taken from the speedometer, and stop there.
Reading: 160 km/h
